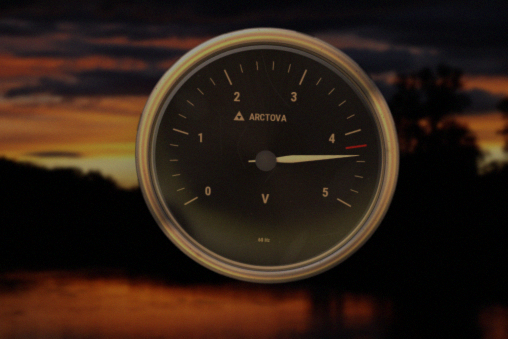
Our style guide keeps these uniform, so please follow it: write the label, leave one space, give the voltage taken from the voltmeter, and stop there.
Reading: 4.3 V
